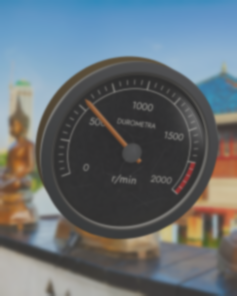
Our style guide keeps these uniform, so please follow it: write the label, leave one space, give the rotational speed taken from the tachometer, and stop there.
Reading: 550 rpm
